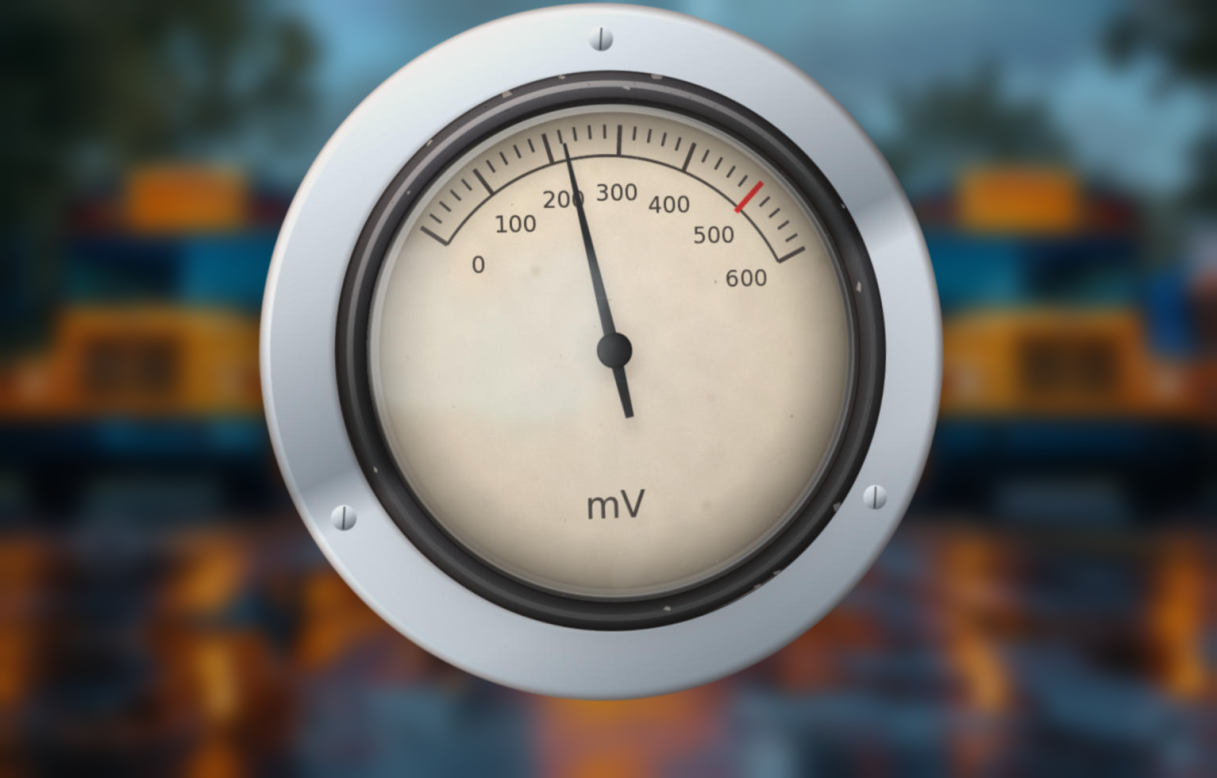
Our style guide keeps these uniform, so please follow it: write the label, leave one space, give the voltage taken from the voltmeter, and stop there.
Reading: 220 mV
